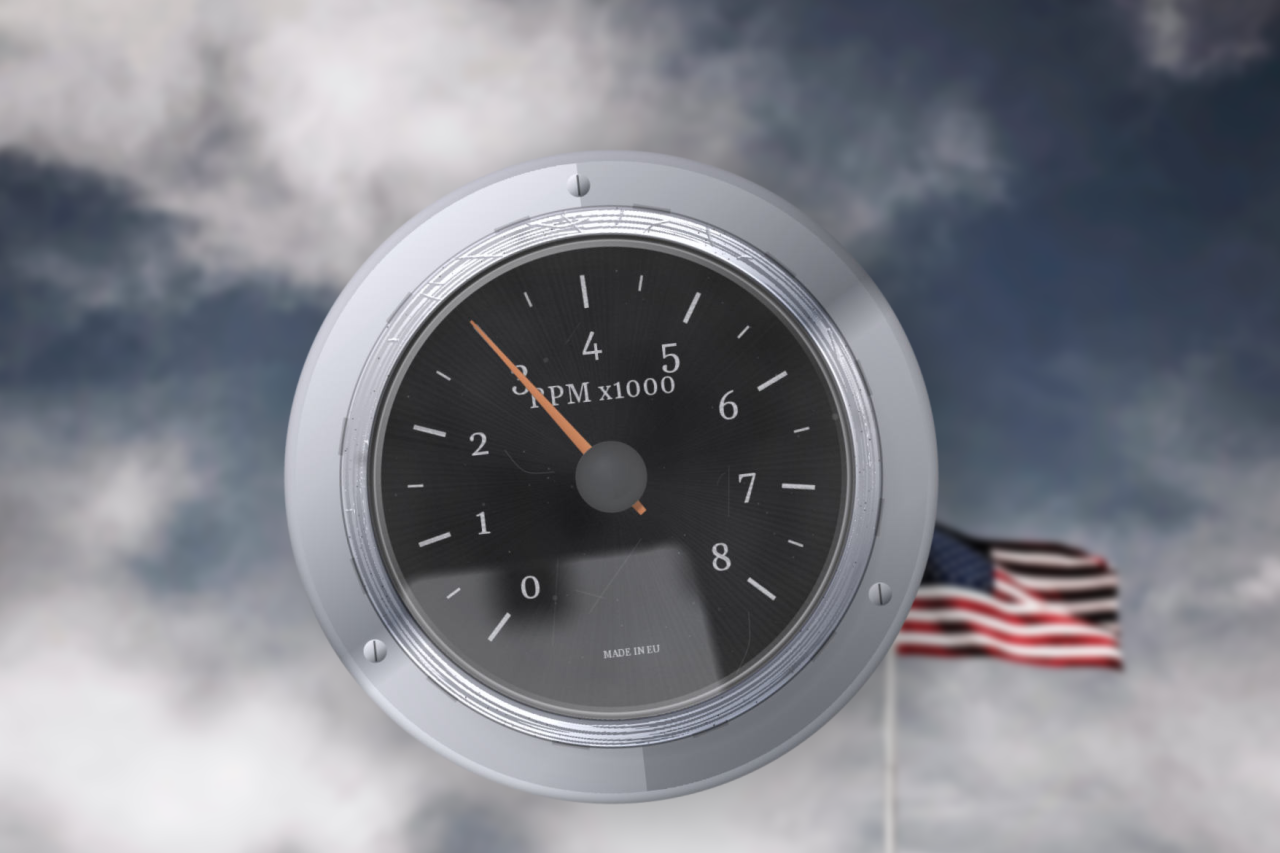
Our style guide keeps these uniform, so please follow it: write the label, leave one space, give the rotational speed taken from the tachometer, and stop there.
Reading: 3000 rpm
